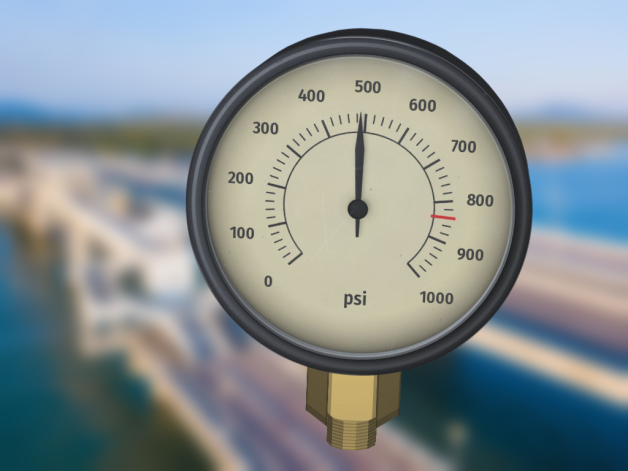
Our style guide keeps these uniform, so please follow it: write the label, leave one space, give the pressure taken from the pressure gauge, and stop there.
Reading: 490 psi
